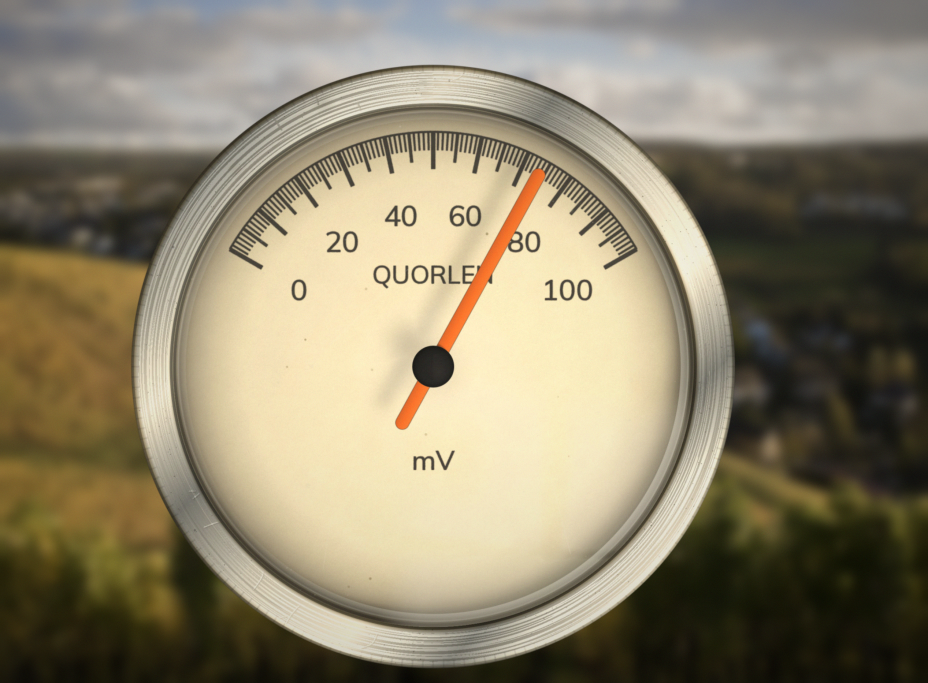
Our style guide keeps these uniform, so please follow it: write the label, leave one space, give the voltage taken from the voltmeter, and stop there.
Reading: 74 mV
